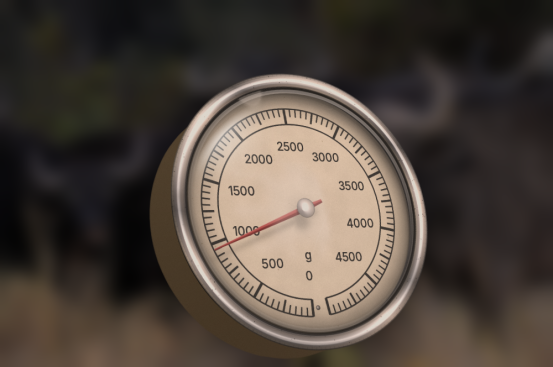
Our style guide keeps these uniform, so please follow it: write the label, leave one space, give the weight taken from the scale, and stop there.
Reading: 950 g
